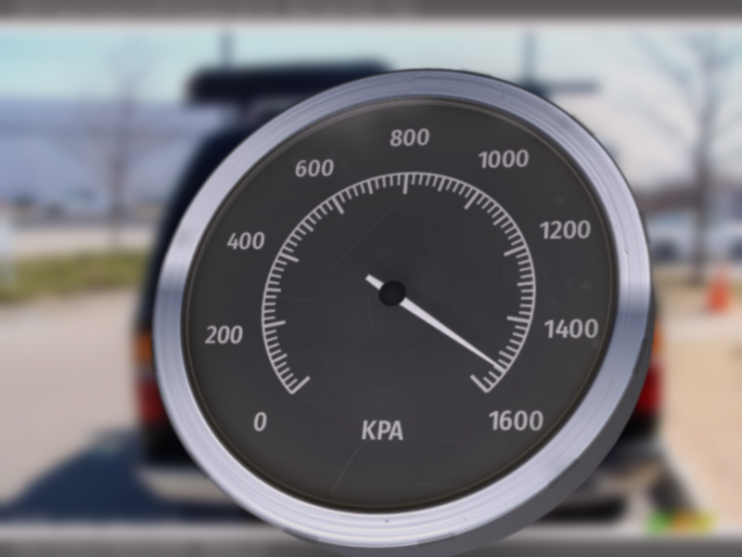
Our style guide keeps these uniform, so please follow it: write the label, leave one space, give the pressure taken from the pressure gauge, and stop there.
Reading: 1540 kPa
